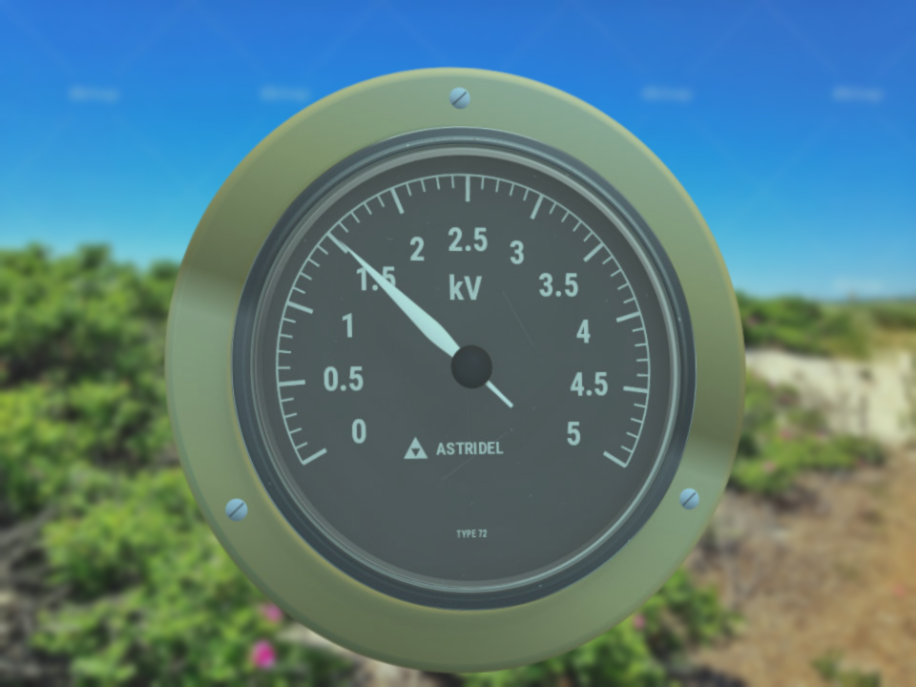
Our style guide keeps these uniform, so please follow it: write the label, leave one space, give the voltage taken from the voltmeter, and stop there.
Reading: 1.5 kV
